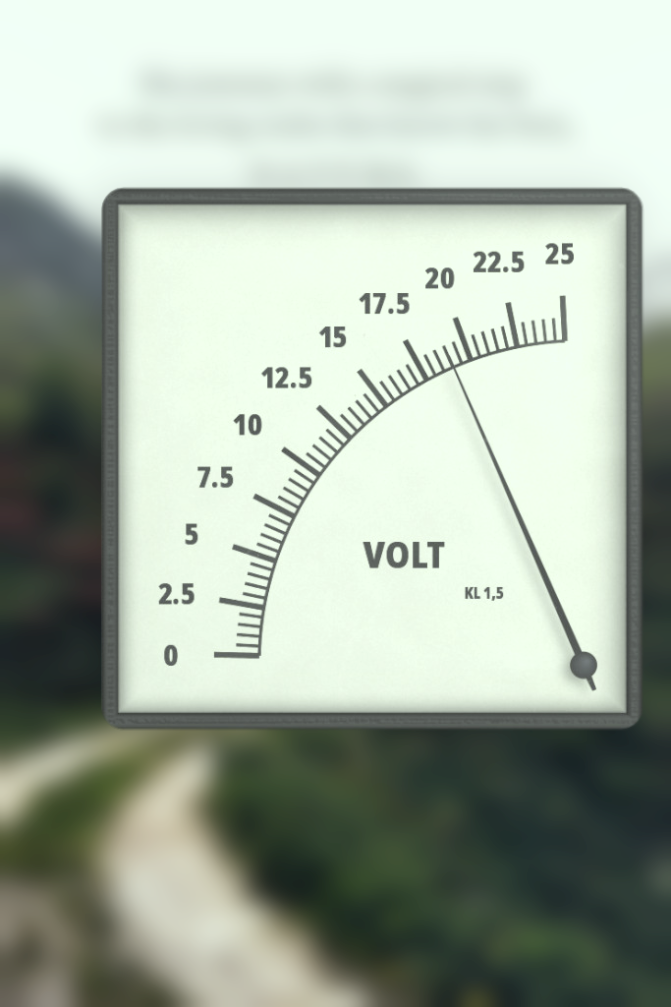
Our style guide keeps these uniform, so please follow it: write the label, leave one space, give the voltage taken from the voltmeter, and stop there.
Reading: 19 V
